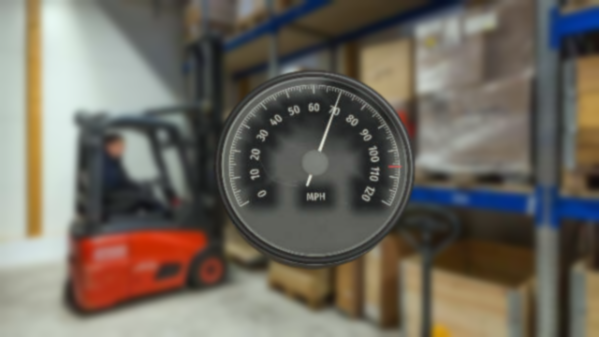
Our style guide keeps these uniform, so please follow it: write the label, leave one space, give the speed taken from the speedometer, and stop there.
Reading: 70 mph
